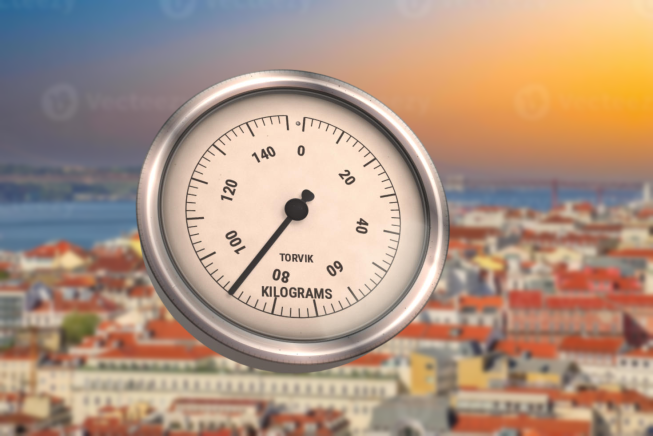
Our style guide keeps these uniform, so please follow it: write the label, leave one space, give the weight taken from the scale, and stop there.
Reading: 90 kg
